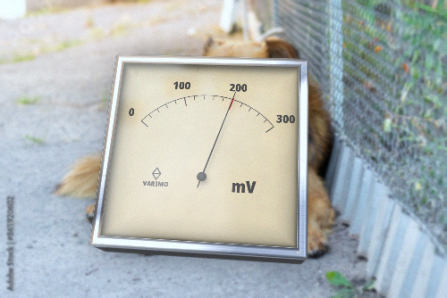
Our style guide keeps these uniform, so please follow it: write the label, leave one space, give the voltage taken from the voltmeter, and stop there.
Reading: 200 mV
